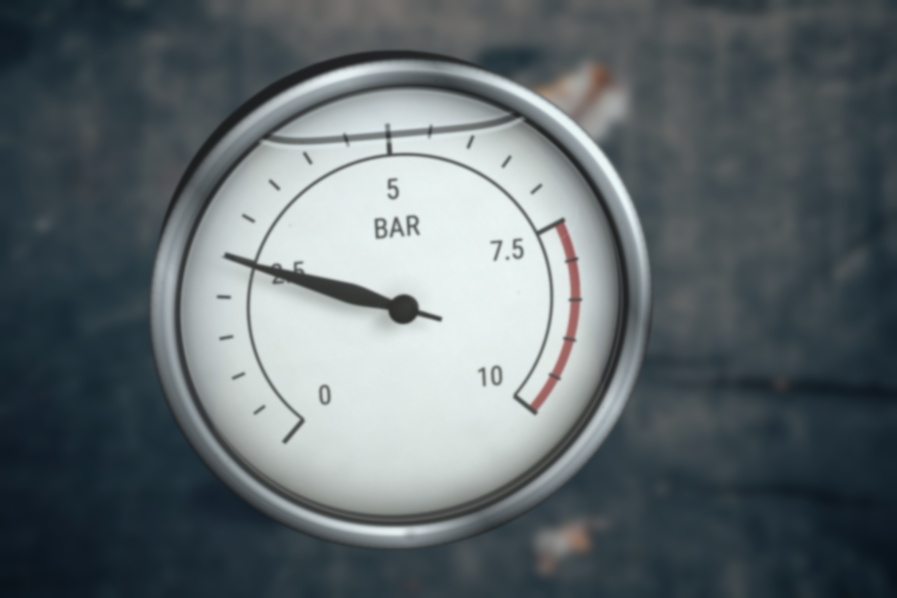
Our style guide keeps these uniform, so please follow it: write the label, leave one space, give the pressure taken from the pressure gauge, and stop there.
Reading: 2.5 bar
